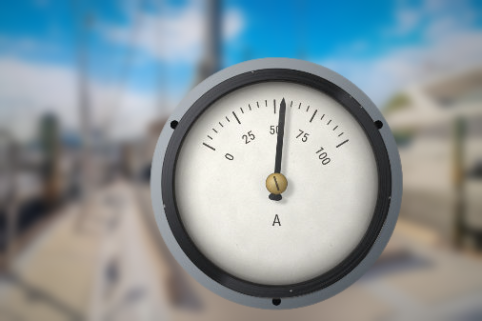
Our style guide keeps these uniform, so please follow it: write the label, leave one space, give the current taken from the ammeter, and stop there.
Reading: 55 A
